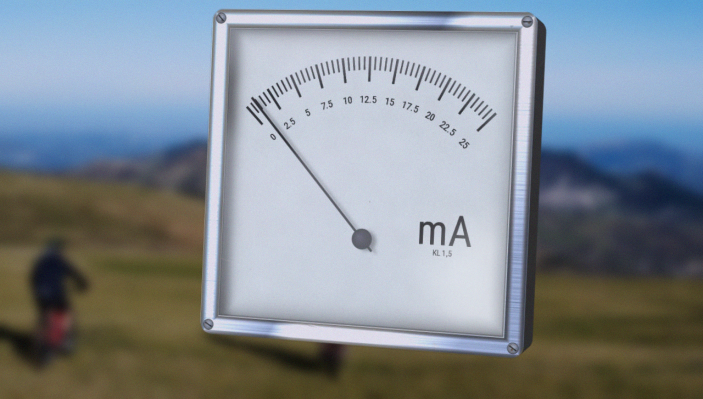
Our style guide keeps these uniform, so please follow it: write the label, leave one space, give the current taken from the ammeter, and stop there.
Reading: 1 mA
